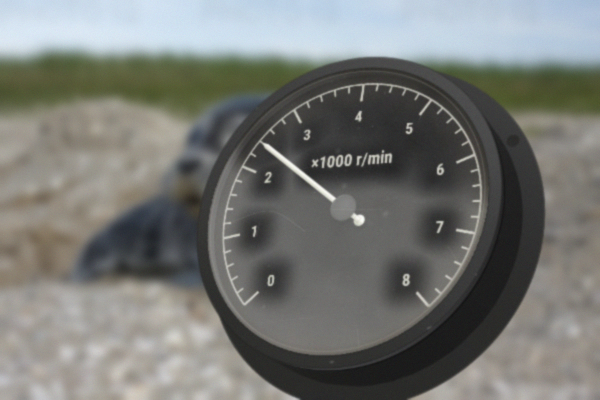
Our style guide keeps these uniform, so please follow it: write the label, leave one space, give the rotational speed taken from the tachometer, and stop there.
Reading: 2400 rpm
